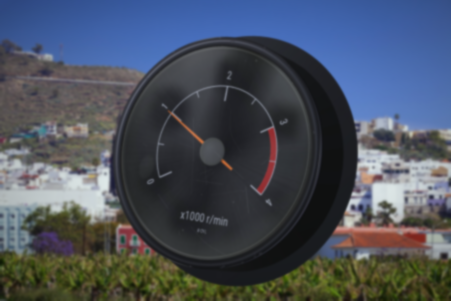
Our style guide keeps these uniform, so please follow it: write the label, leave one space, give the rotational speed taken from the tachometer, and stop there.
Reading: 1000 rpm
